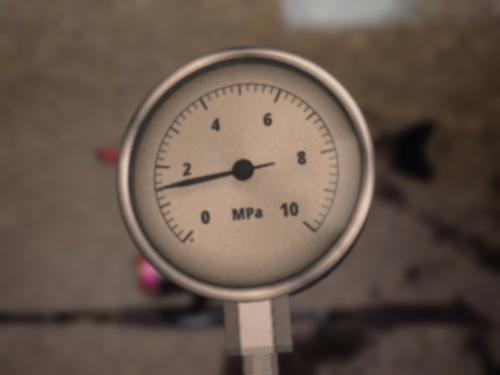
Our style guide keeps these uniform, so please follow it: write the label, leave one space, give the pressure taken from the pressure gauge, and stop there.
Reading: 1.4 MPa
